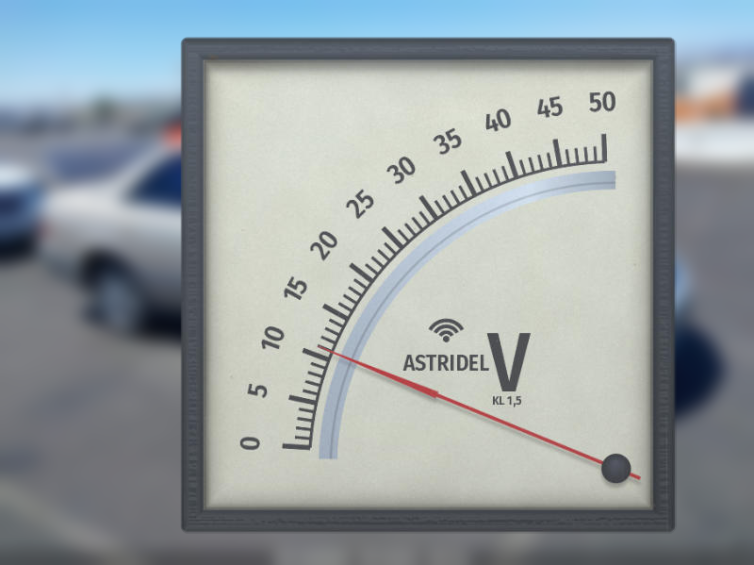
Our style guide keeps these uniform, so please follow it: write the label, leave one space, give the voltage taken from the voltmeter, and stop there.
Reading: 11 V
